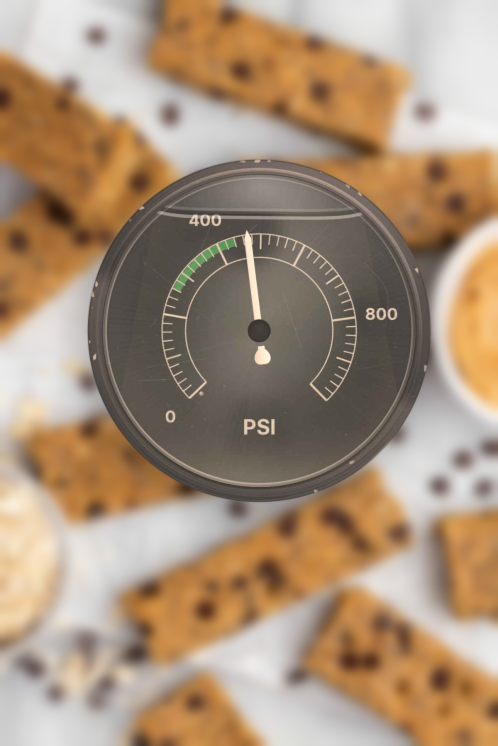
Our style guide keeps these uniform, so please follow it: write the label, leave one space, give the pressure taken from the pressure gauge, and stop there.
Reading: 470 psi
